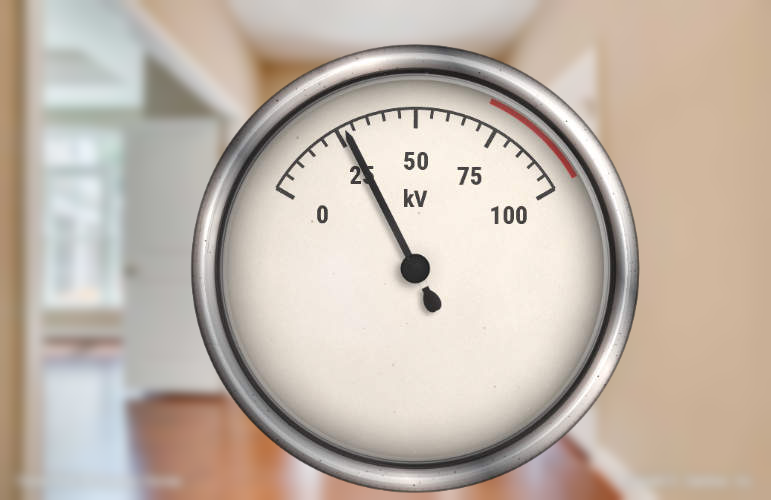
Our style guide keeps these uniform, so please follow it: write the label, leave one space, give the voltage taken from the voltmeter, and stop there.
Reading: 27.5 kV
